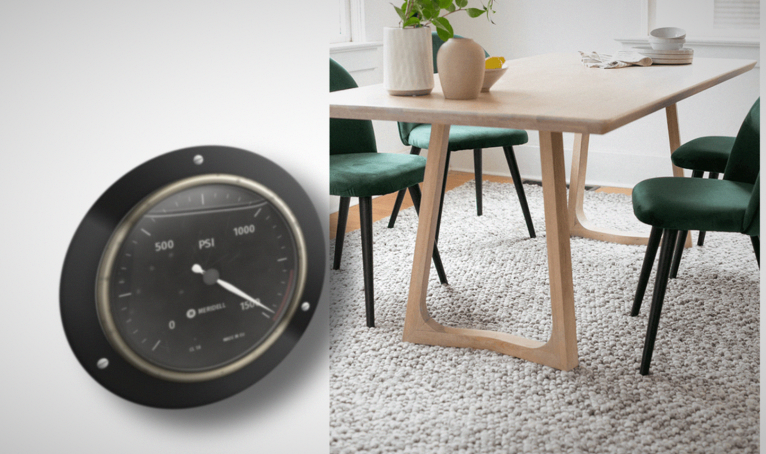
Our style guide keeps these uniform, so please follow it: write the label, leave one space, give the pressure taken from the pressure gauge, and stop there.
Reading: 1475 psi
